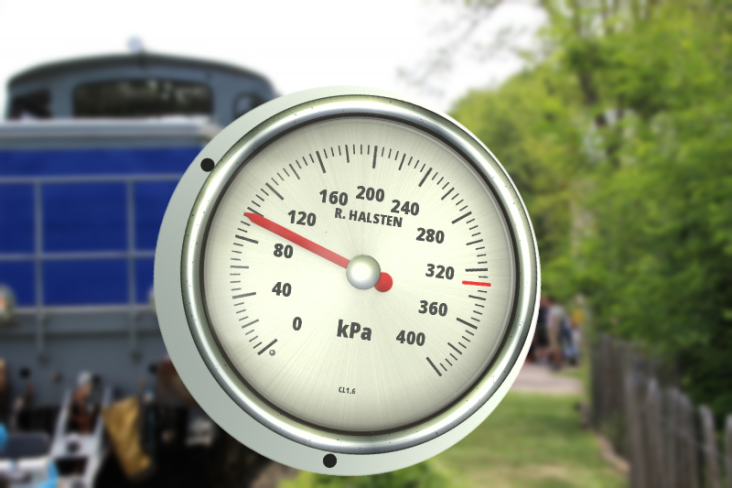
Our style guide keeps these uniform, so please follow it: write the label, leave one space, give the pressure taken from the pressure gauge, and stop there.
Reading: 95 kPa
